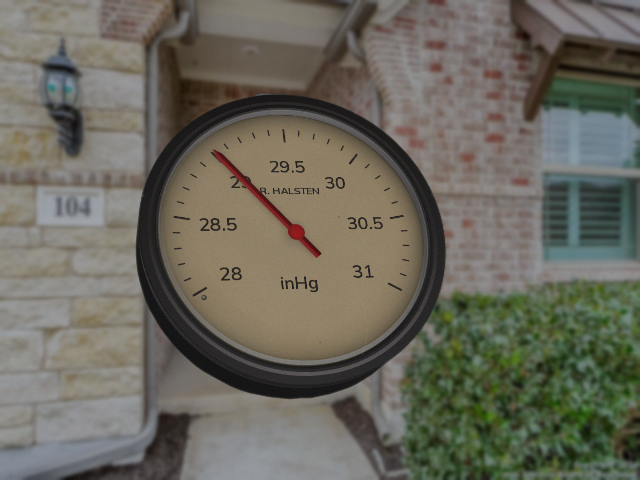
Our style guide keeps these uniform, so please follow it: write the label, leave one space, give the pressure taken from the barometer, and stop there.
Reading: 29 inHg
